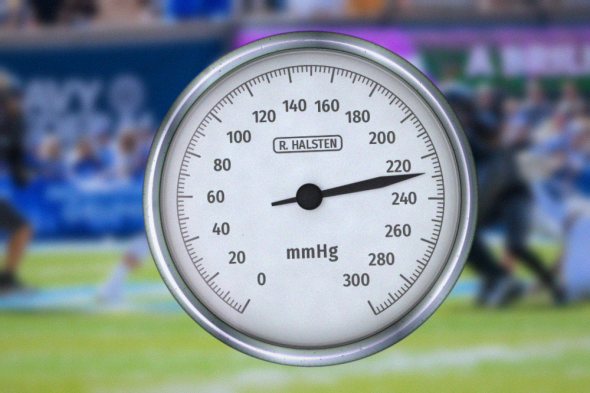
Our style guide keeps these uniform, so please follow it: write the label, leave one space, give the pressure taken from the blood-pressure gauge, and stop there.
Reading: 228 mmHg
